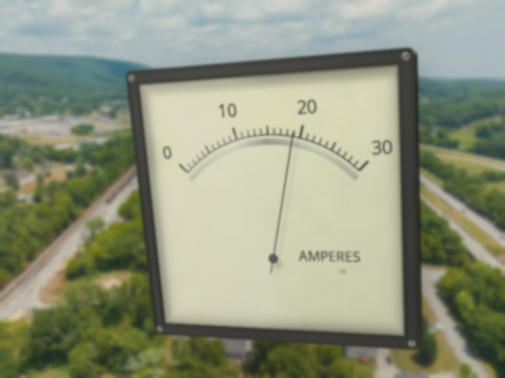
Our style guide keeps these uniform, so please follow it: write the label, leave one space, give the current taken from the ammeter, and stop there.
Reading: 19 A
